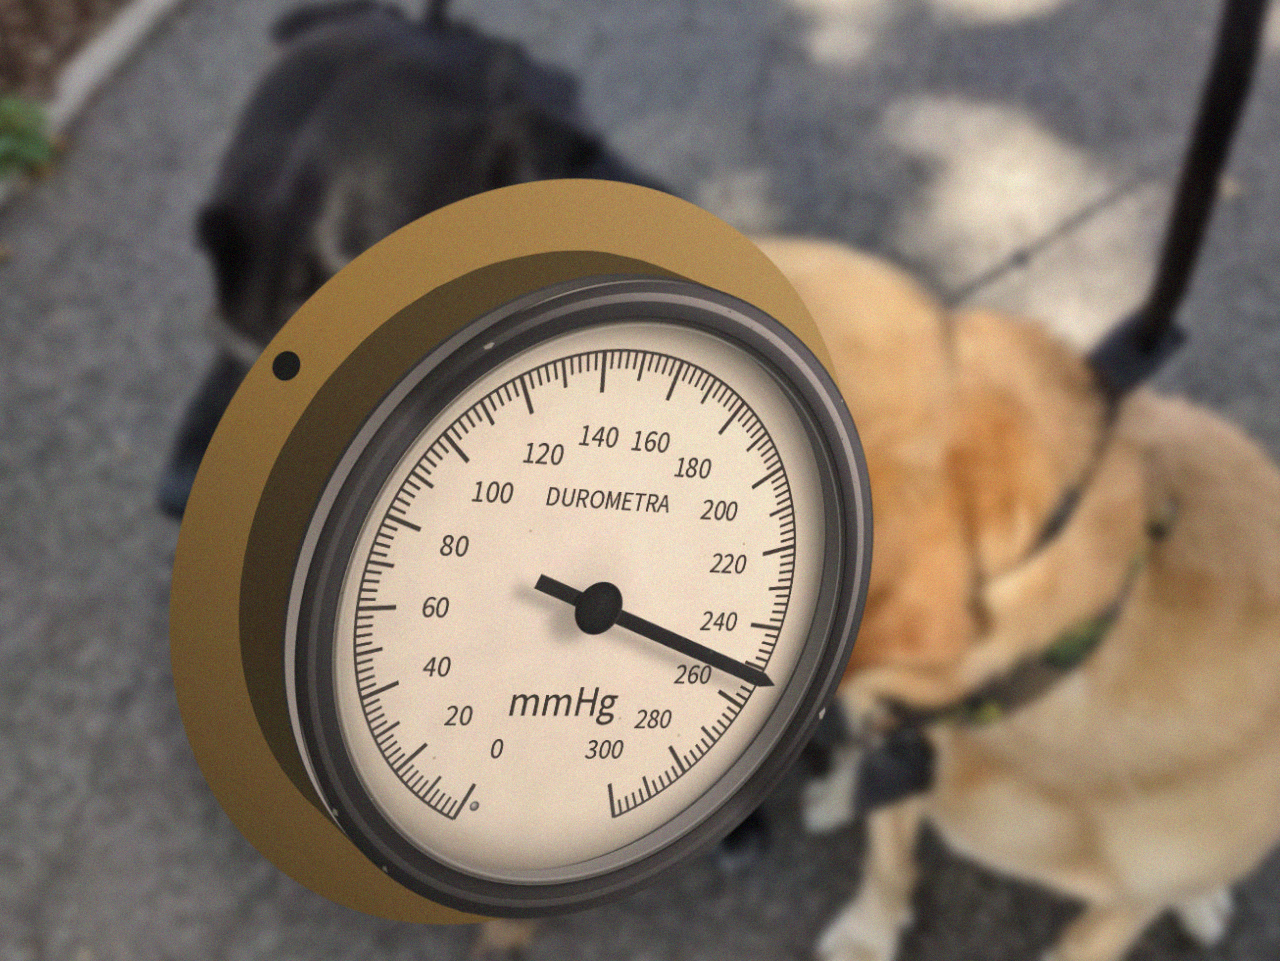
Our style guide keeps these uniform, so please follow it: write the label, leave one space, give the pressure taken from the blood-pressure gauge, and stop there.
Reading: 252 mmHg
